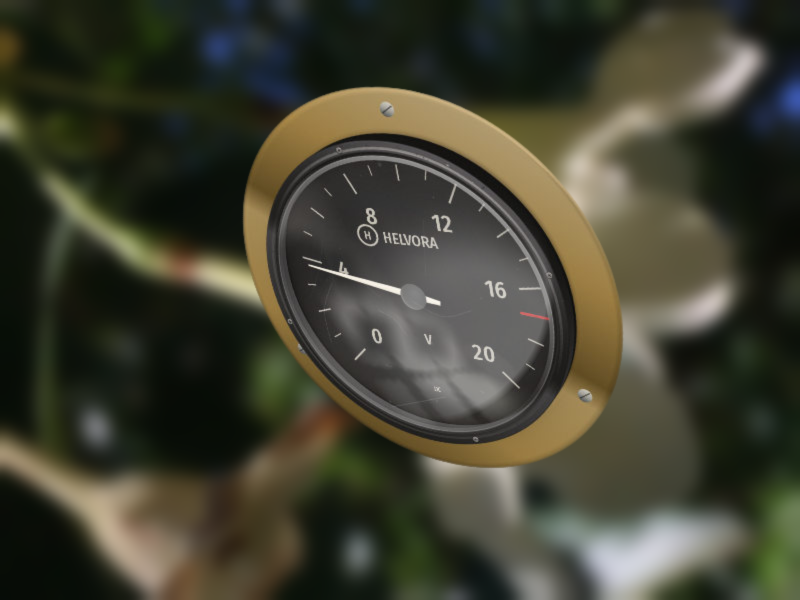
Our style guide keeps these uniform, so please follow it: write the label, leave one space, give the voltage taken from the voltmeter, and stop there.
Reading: 4 V
